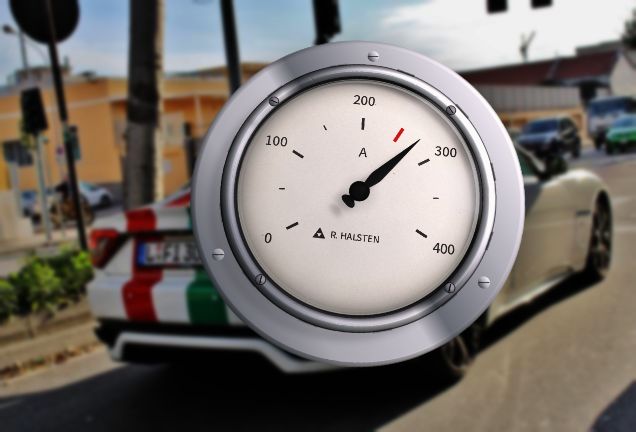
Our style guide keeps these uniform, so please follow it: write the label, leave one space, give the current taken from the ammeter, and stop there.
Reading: 275 A
